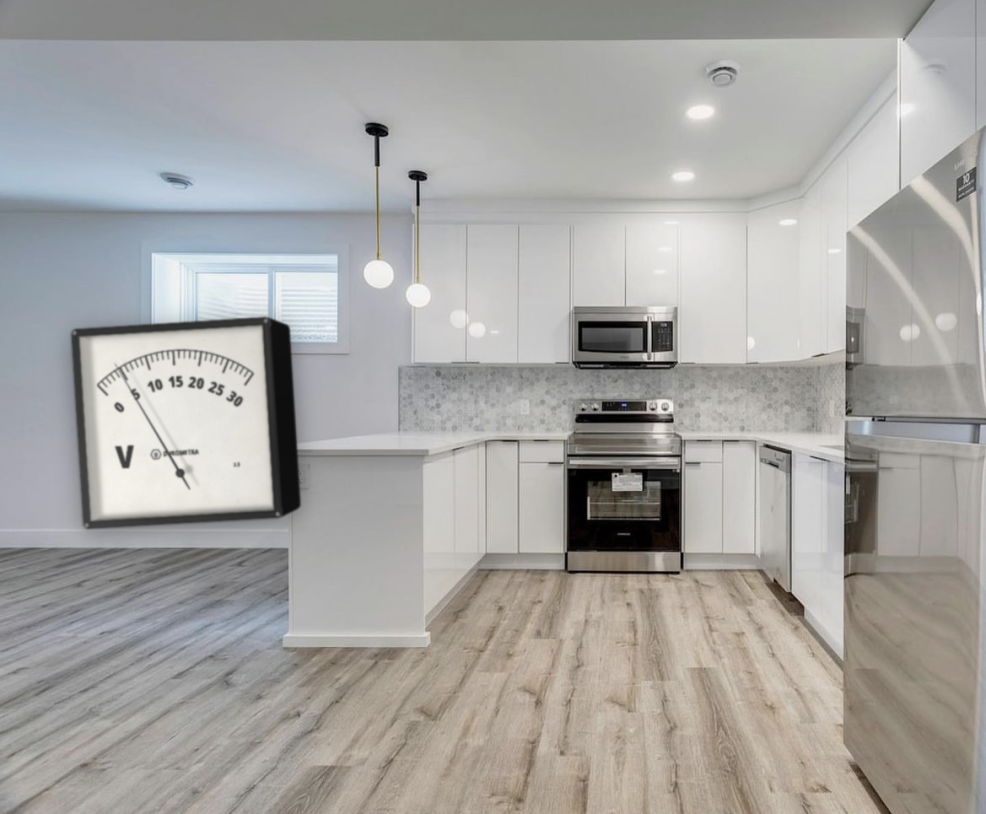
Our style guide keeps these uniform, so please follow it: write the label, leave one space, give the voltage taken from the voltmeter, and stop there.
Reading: 5 V
